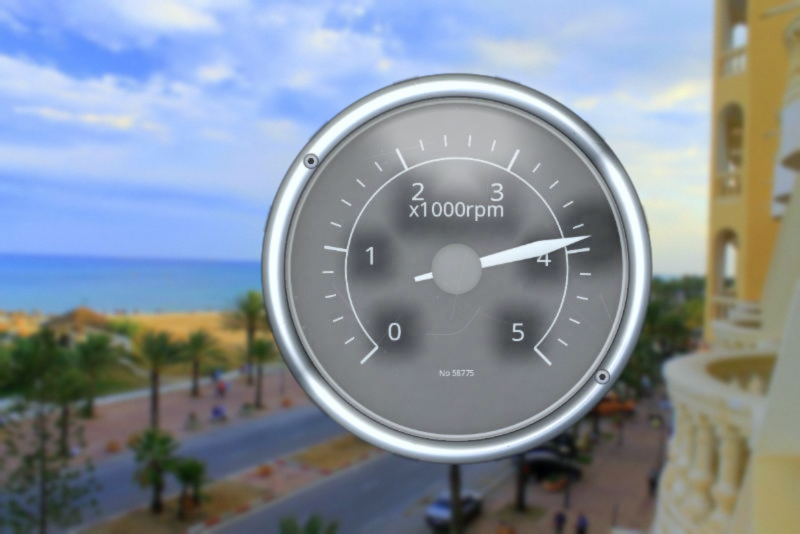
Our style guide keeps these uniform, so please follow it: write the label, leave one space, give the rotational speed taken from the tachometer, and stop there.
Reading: 3900 rpm
